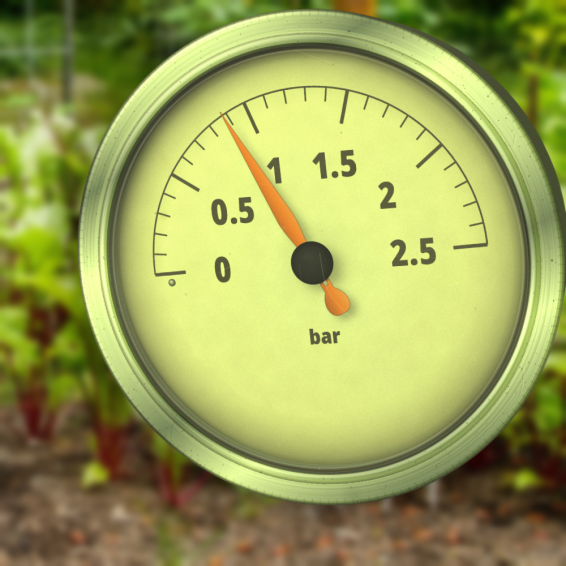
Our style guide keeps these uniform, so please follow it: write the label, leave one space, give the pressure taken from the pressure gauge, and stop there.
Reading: 0.9 bar
